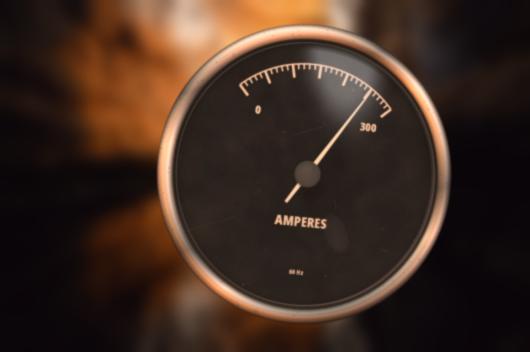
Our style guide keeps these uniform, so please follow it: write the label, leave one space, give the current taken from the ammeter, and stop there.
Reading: 250 A
